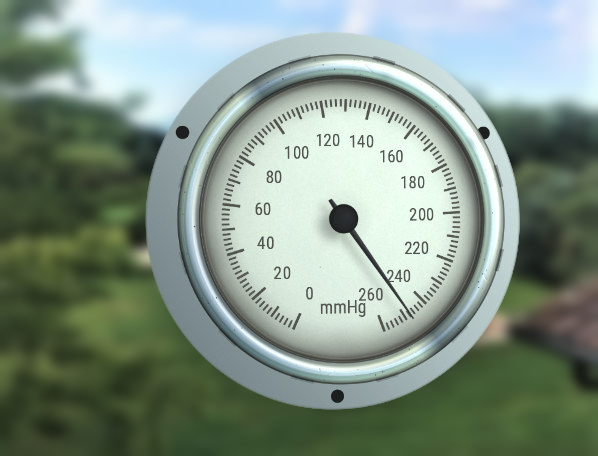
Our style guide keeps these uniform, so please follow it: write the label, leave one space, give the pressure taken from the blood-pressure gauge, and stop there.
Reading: 248 mmHg
